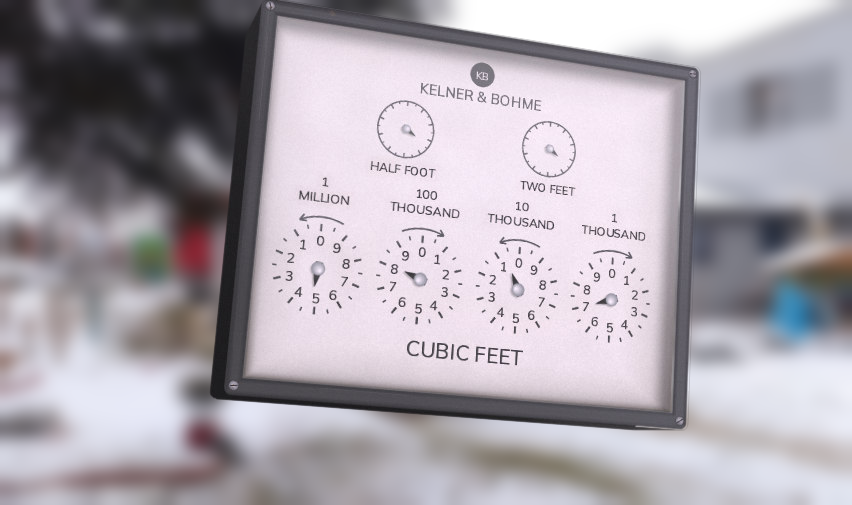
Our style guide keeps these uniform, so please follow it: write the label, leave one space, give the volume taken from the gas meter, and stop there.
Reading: 480700 ft³
